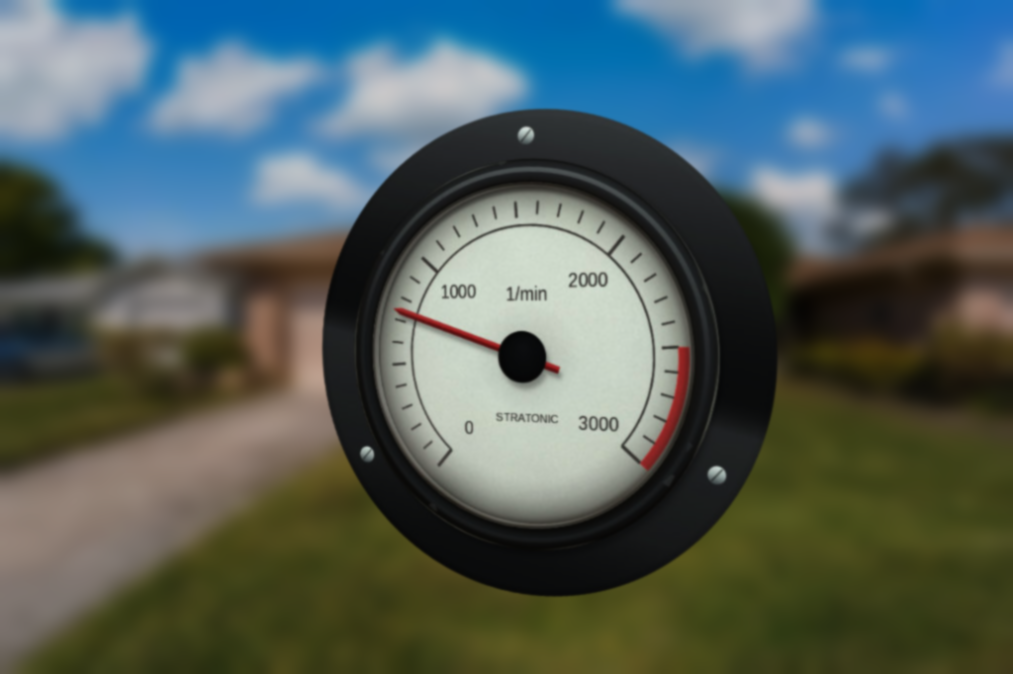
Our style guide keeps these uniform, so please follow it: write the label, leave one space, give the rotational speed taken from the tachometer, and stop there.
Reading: 750 rpm
